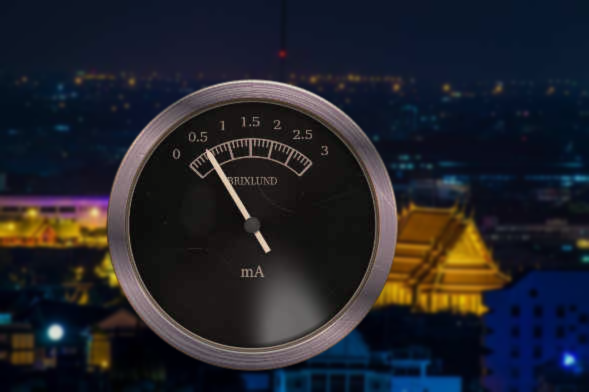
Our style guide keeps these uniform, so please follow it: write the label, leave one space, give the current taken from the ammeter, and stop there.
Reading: 0.5 mA
